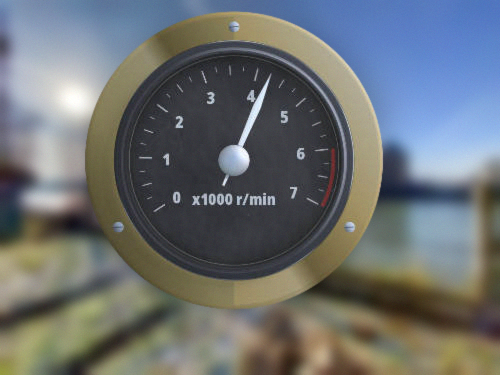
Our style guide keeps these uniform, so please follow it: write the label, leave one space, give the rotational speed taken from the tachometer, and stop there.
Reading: 4250 rpm
